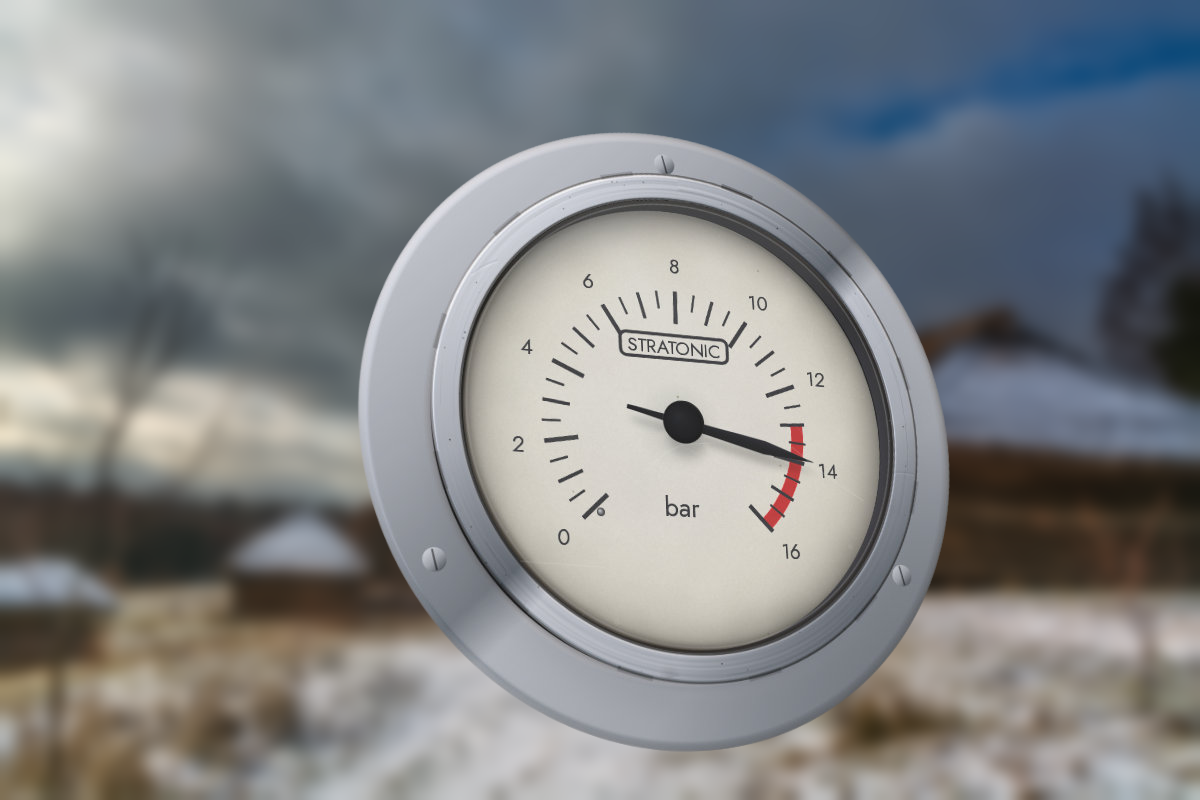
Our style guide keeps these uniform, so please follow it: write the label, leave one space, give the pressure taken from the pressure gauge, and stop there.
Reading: 14 bar
